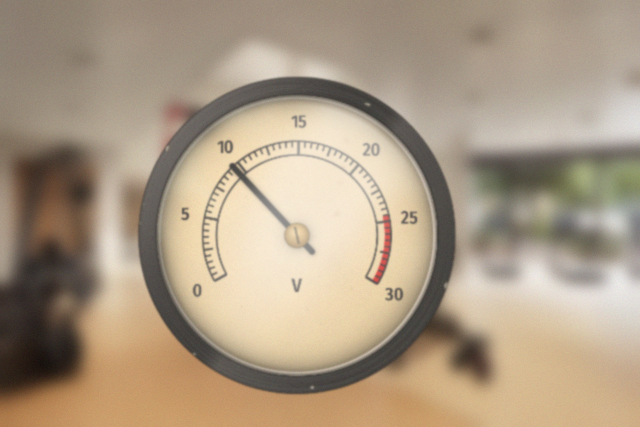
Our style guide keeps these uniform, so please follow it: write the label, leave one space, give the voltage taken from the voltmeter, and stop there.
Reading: 9.5 V
